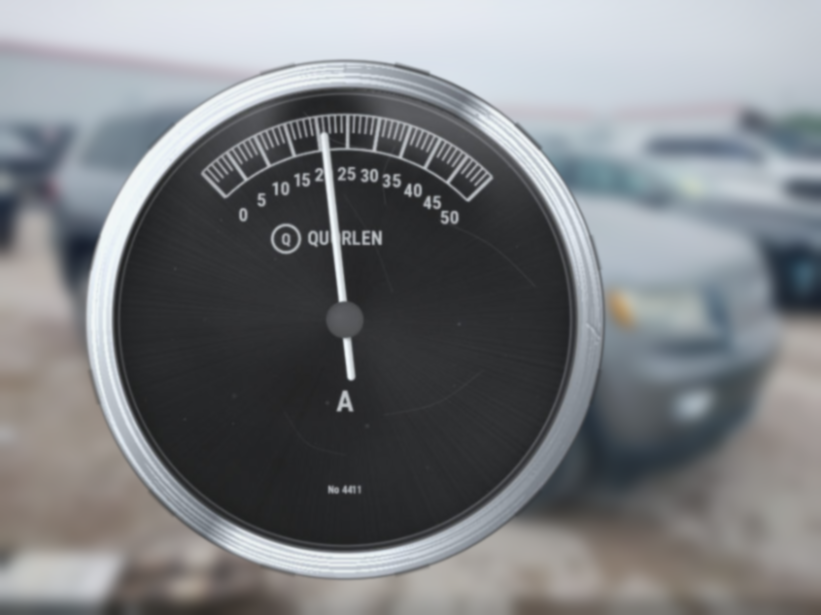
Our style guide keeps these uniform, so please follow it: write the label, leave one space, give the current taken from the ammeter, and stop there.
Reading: 21 A
